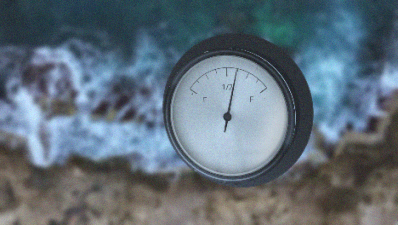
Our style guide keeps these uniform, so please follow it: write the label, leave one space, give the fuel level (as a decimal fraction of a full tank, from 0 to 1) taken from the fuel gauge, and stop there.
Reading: 0.625
